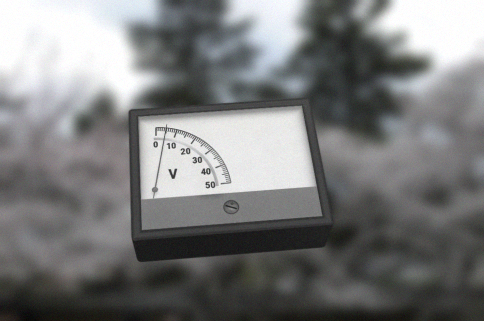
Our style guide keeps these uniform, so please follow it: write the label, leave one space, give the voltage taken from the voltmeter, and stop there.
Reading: 5 V
